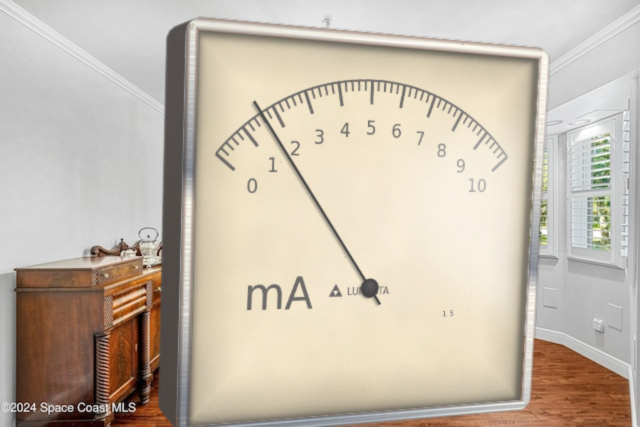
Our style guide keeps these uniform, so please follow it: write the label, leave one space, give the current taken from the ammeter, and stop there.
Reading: 1.6 mA
